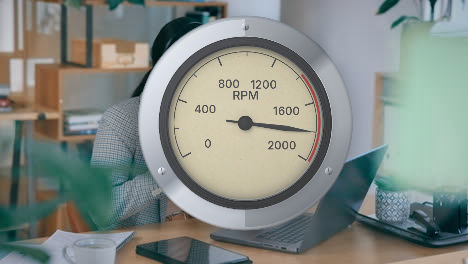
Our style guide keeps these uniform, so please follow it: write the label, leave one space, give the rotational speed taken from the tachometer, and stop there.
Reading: 1800 rpm
